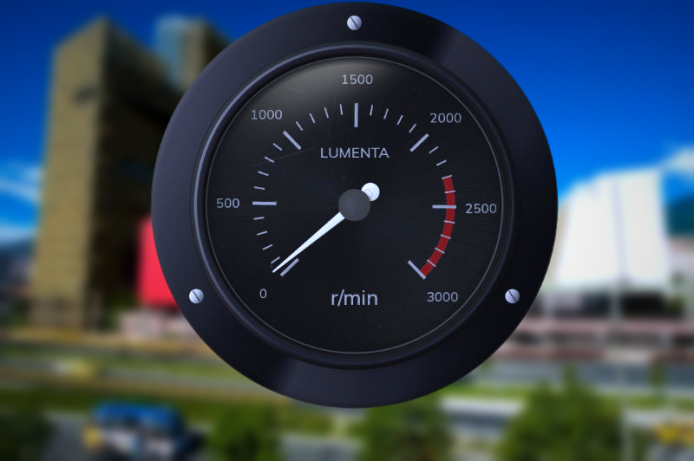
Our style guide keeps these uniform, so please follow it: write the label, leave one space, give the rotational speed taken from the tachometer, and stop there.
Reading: 50 rpm
